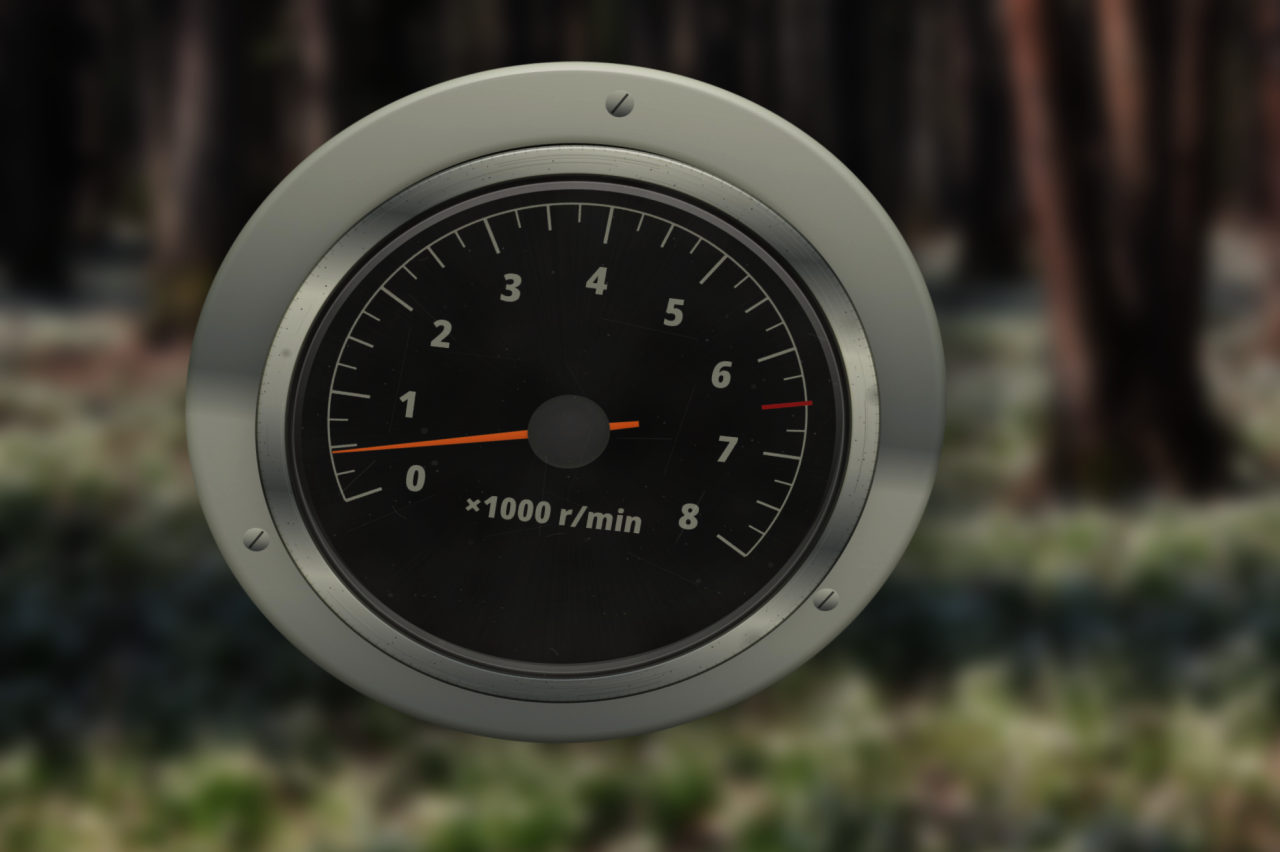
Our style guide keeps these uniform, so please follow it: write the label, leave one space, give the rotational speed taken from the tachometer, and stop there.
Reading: 500 rpm
